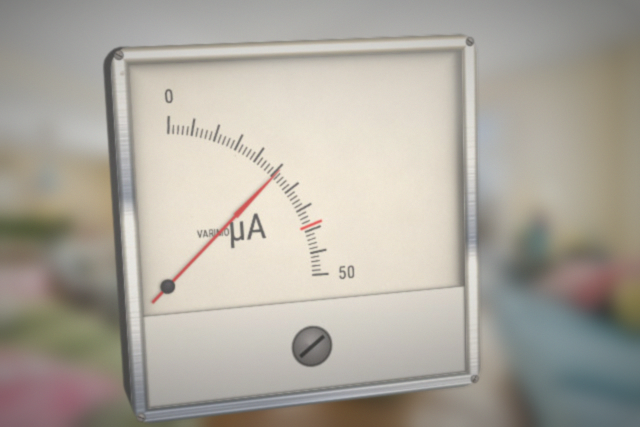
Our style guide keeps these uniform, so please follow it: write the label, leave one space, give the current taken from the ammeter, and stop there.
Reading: 25 µA
